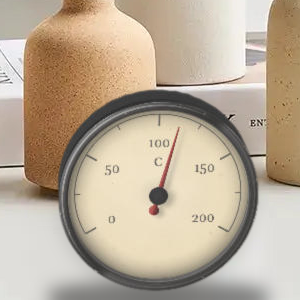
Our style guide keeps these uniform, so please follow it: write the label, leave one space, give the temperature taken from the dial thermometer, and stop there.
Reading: 112.5 °C
